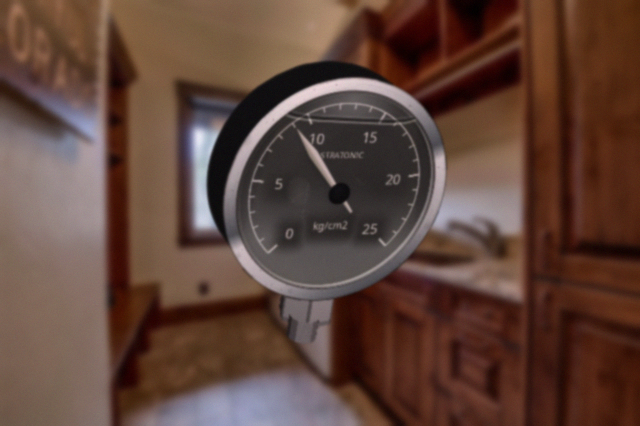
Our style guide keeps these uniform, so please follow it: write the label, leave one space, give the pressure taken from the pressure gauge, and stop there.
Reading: 9 kg/cm²
